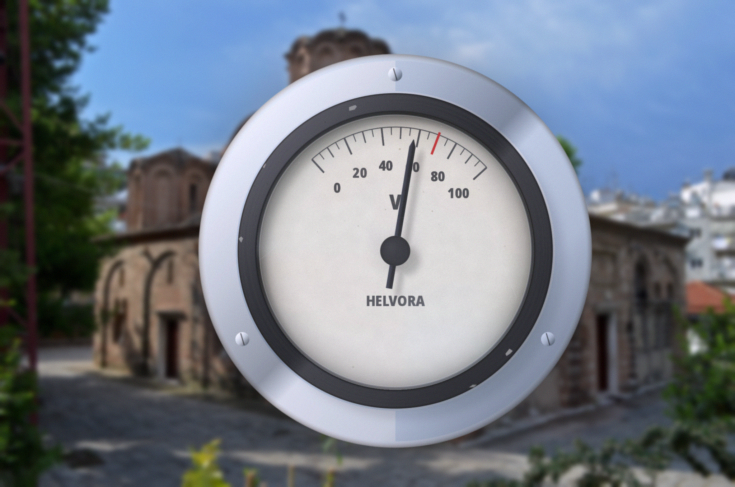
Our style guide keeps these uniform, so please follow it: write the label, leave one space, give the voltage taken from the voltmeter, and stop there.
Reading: 57.5 V
